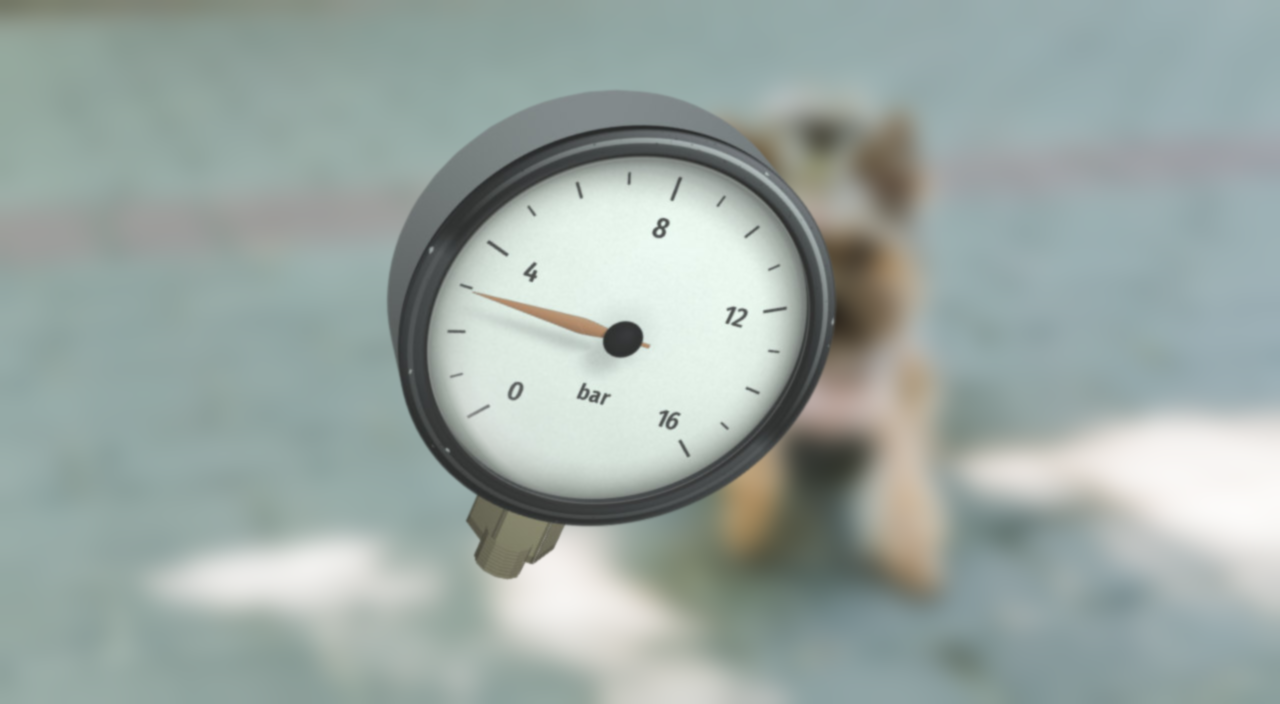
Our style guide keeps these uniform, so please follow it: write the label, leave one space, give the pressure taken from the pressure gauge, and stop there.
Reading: 3 bar
